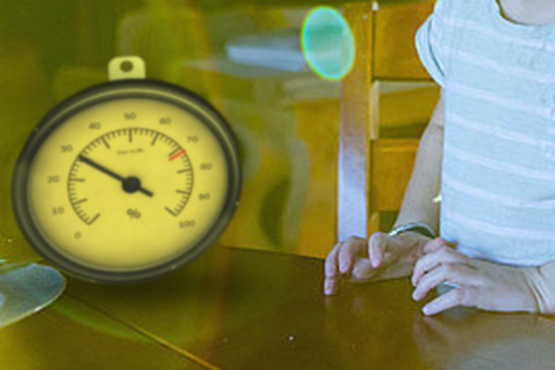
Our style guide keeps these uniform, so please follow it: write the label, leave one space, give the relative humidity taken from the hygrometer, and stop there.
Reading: 30 %
